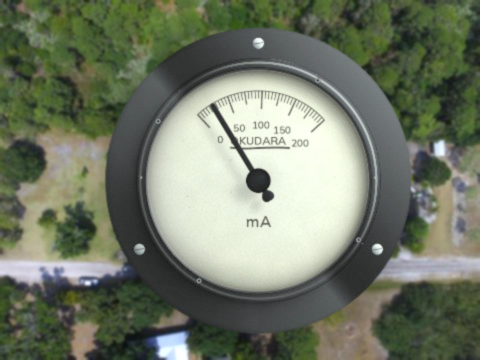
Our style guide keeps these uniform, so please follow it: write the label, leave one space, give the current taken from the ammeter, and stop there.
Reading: 25 mA
